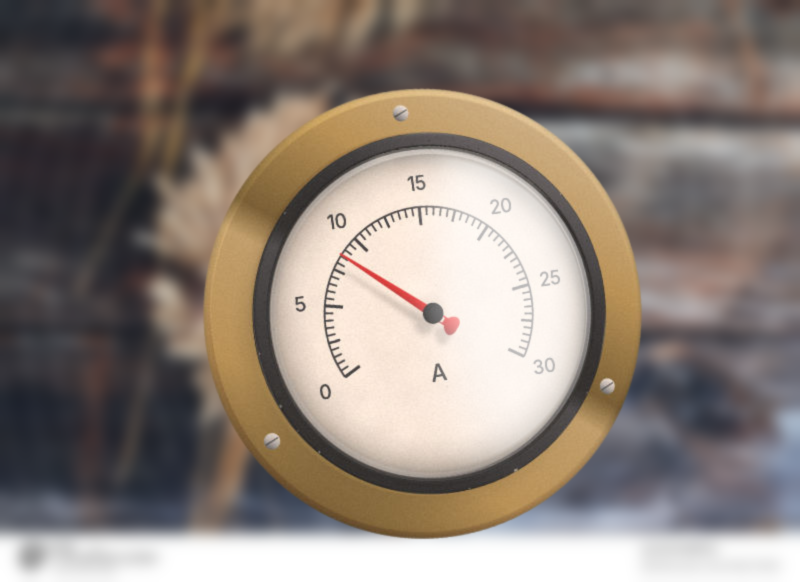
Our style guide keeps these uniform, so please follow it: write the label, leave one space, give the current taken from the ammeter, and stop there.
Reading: 8.5 A
